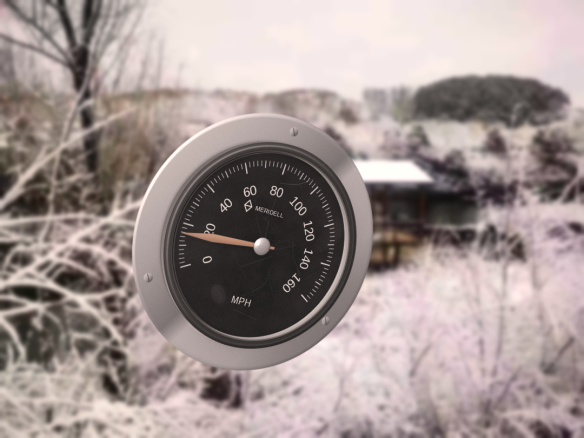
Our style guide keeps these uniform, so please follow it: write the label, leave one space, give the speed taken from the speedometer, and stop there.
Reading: 16 mph
